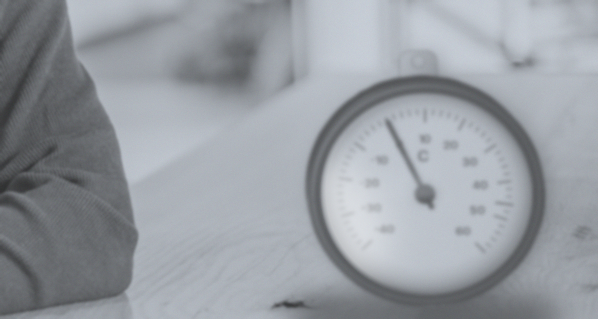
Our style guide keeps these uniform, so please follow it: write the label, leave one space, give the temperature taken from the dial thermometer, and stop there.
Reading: 0 °C
